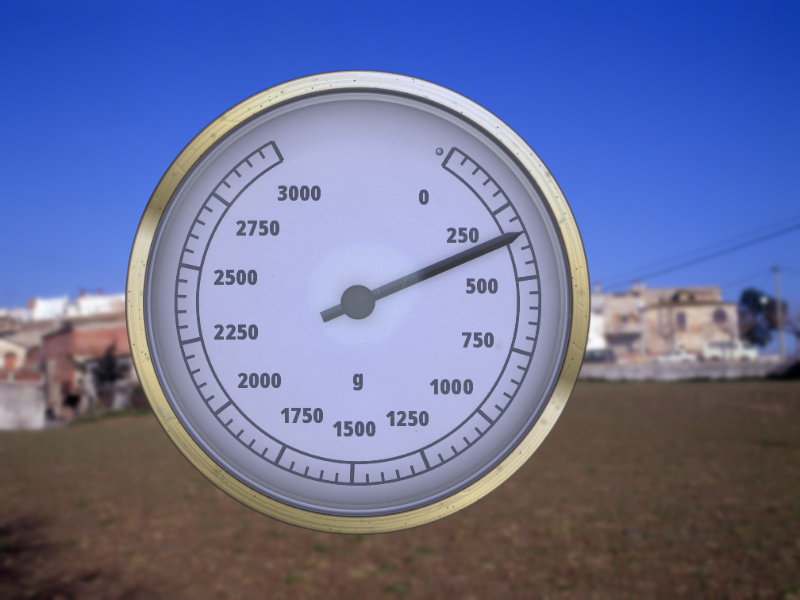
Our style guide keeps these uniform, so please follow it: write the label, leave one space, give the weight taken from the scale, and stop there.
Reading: 350 g
